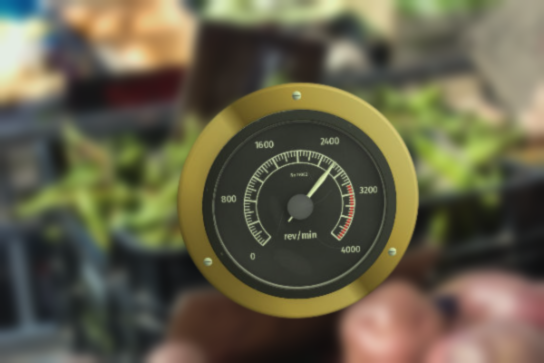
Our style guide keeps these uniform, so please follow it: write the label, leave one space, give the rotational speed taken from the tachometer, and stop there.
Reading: 2600 rpm
